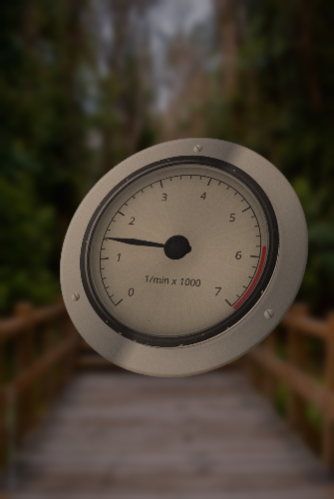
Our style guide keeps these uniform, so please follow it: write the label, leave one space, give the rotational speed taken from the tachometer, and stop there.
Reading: 1400 rpm
